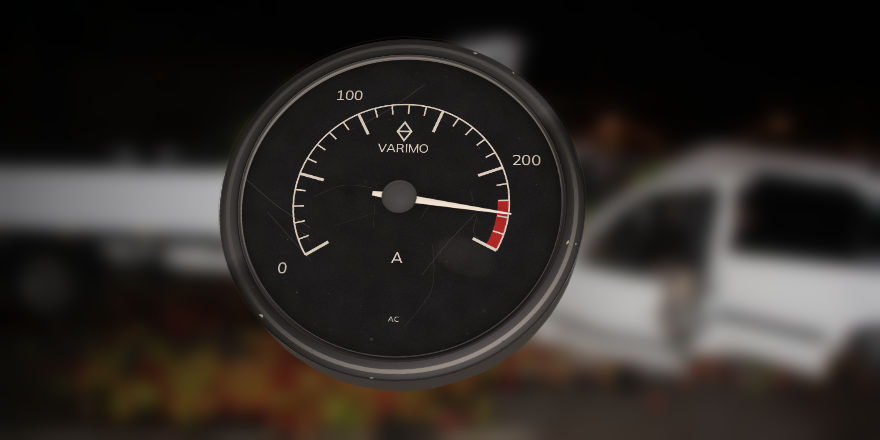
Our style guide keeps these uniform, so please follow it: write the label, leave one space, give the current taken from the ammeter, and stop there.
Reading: 230 A
